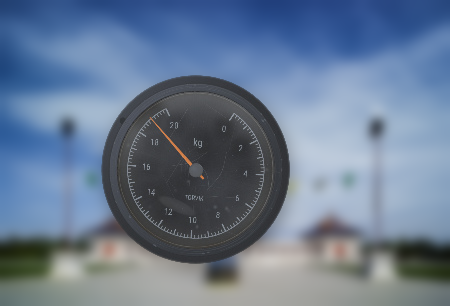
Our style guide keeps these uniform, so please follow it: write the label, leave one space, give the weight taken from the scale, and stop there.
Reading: 19 kg
